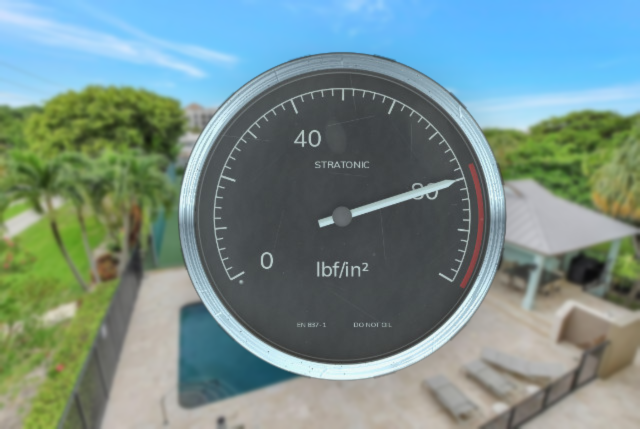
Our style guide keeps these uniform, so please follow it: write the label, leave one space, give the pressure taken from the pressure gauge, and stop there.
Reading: 80 psi
